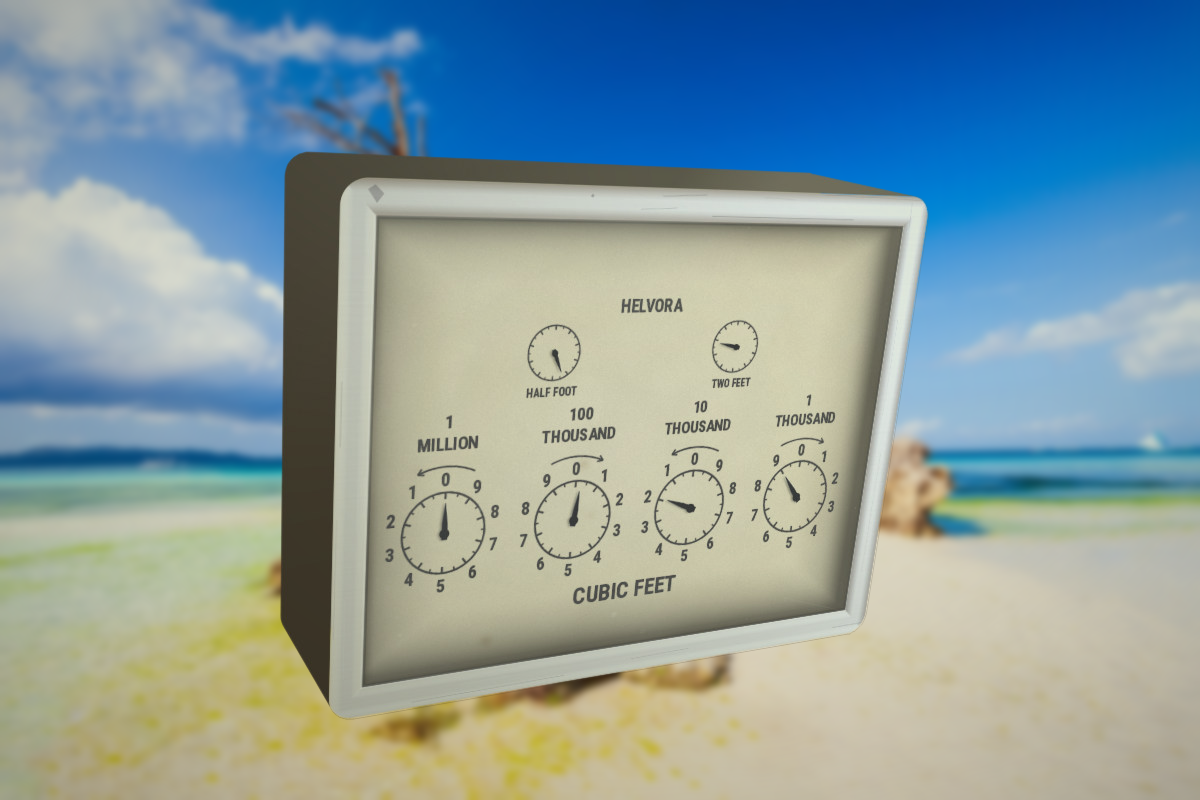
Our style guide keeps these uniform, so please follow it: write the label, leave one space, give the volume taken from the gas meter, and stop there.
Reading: 1900 ft³
